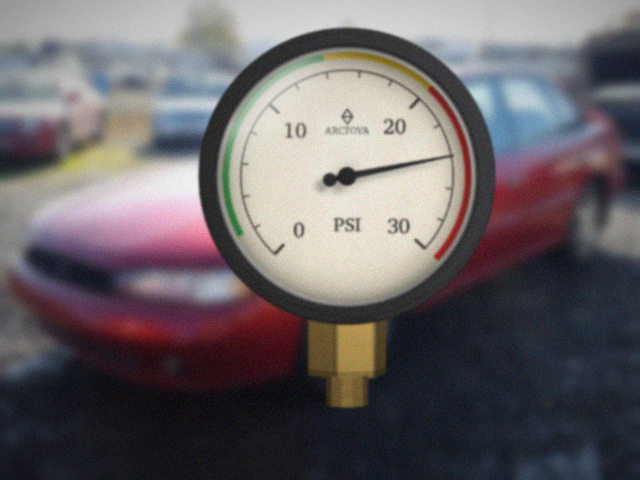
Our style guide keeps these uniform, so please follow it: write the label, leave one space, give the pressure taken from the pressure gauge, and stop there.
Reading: 24 psi
